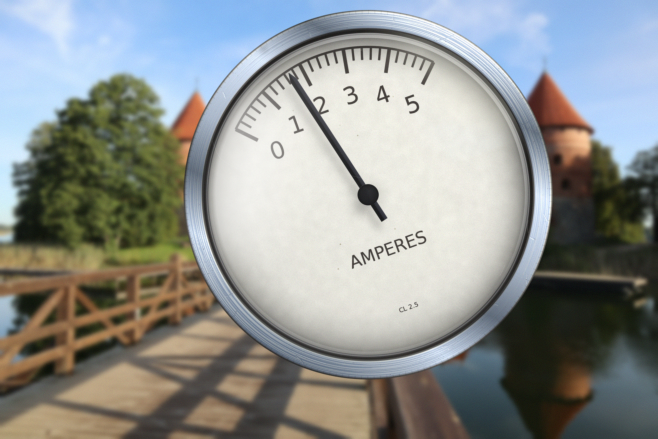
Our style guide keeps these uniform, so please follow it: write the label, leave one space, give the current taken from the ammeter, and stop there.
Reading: 1.7 A
